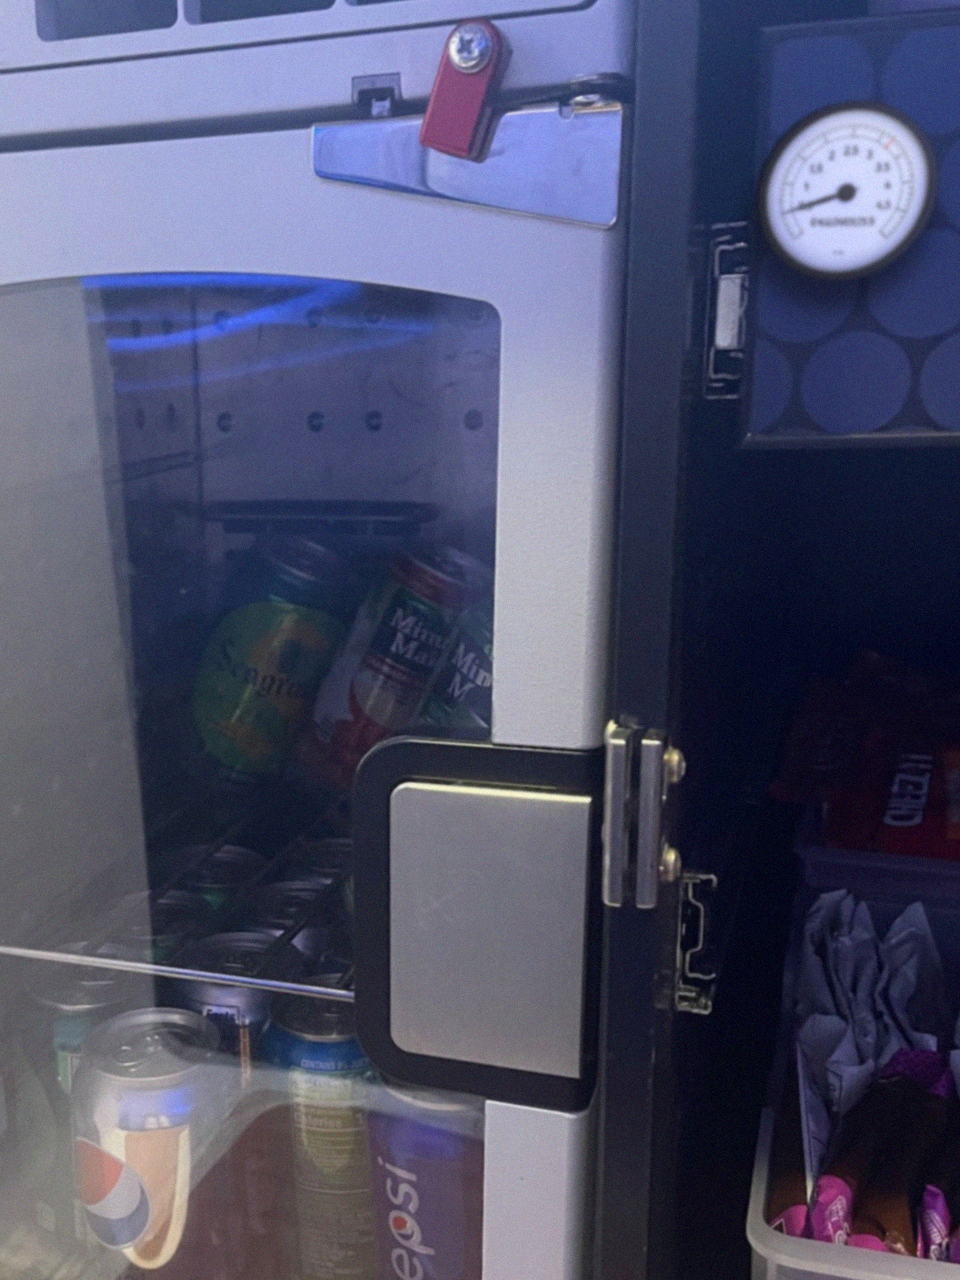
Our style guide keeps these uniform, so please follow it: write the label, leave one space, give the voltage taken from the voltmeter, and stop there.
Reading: 0.5 kV
